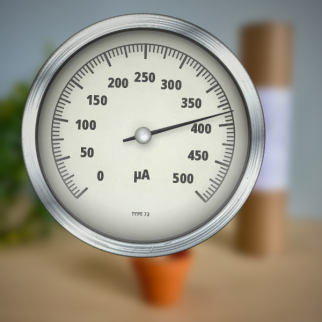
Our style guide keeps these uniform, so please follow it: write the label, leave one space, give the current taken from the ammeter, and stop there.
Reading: 385 µA
